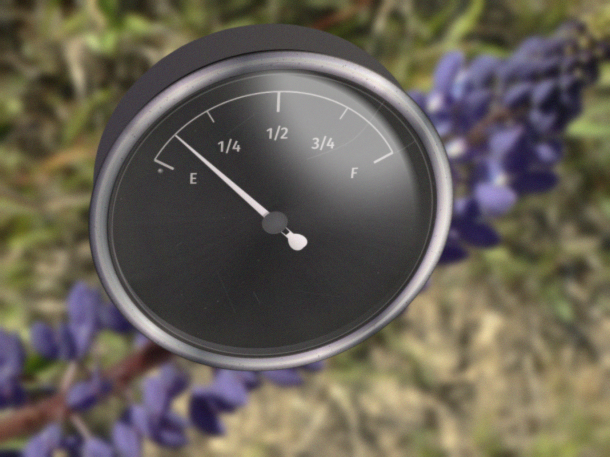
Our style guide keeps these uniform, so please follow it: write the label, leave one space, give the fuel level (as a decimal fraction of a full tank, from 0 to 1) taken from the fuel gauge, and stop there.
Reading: 0.125
